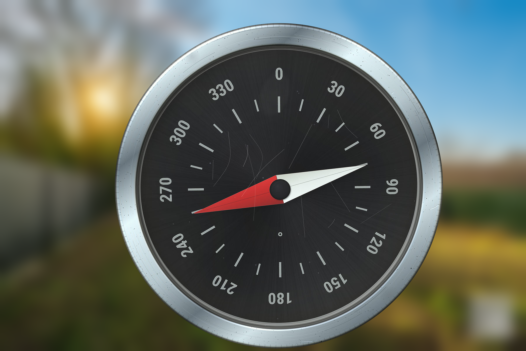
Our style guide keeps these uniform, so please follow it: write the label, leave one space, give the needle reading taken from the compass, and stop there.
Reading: 255 °
